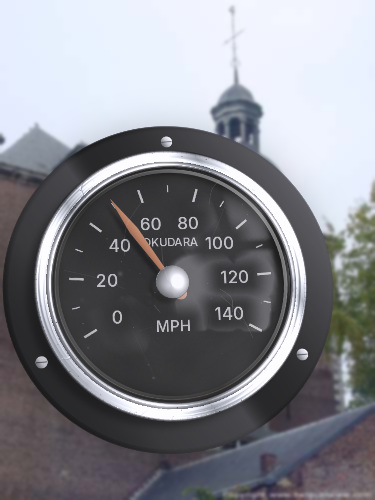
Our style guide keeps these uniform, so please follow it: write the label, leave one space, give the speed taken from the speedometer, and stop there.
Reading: 50 mph
